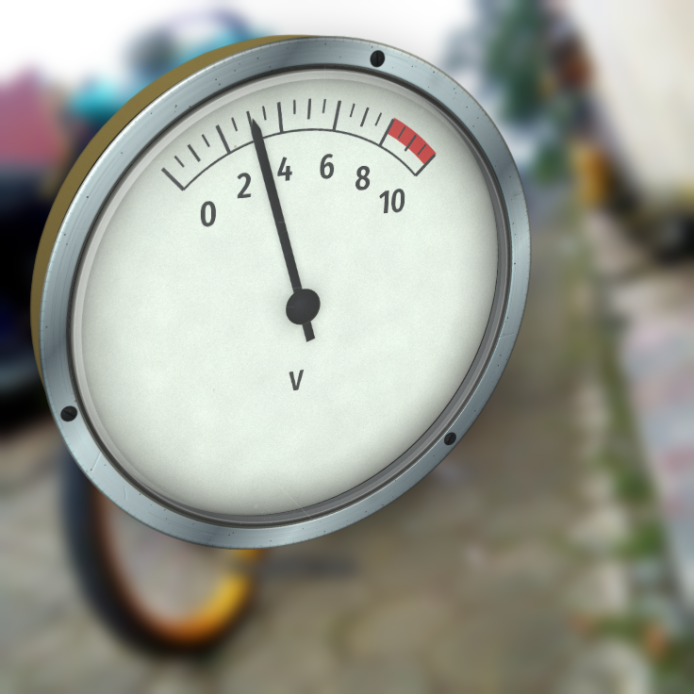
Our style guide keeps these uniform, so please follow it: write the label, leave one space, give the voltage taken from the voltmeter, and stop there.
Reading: 3 V
